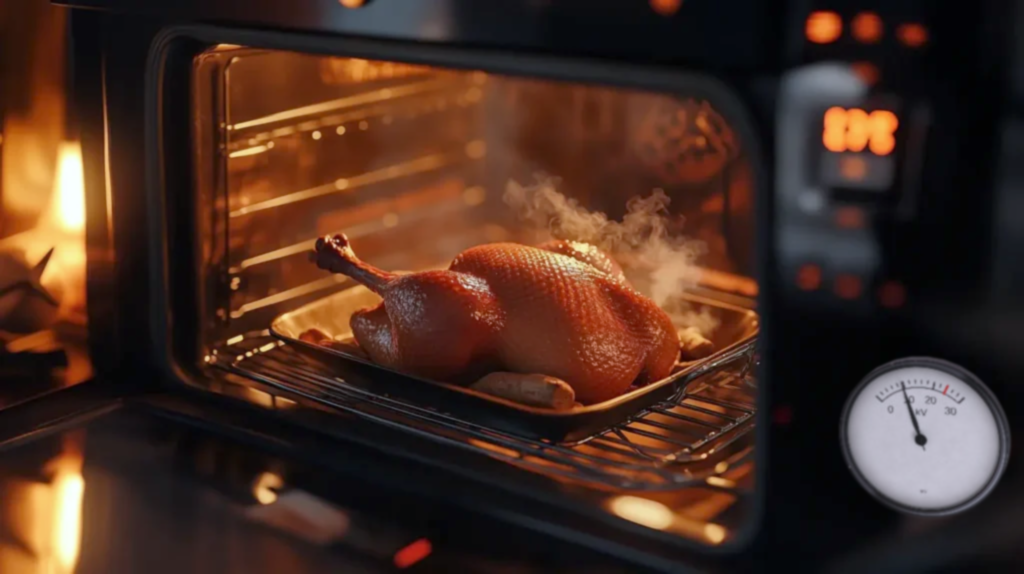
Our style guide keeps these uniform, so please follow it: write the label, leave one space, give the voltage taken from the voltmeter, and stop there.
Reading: 10 kV
